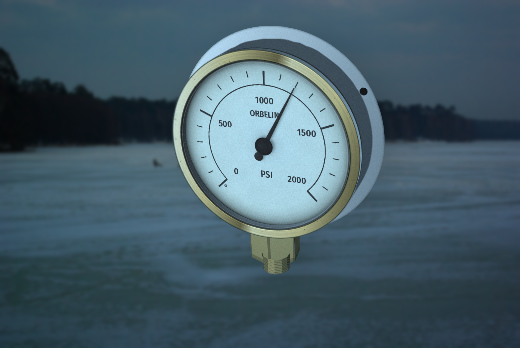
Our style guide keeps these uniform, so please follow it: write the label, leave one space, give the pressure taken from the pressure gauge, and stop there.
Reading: 1200 psi
